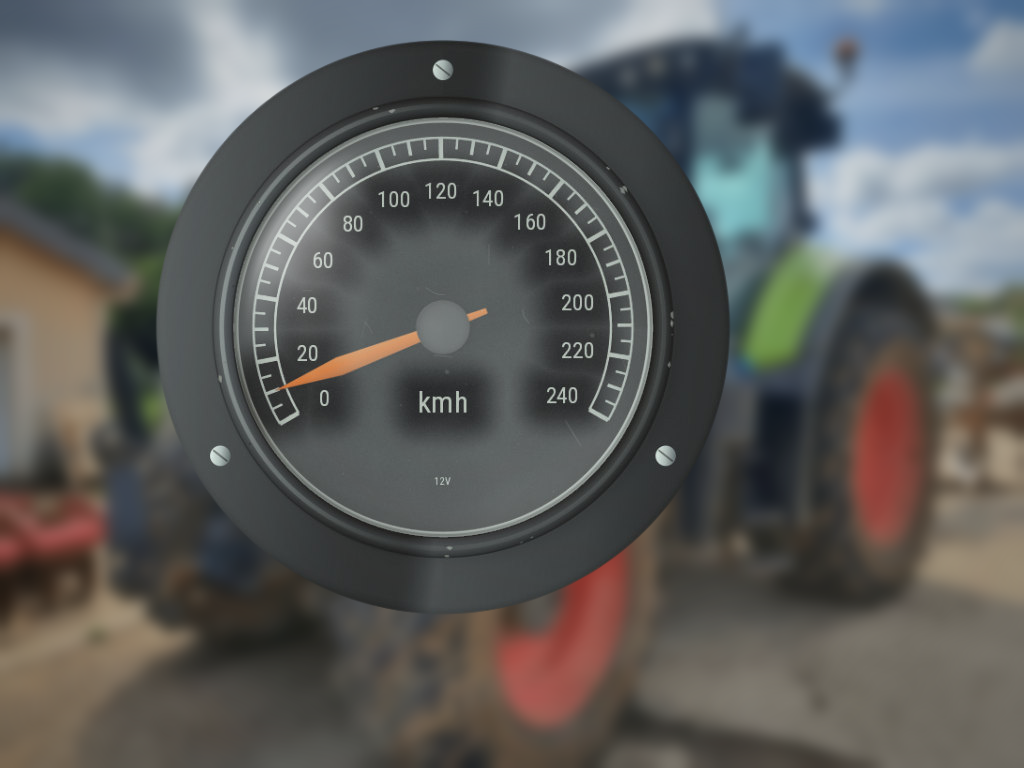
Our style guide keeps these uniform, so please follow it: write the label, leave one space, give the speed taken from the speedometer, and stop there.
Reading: 10 km/h
